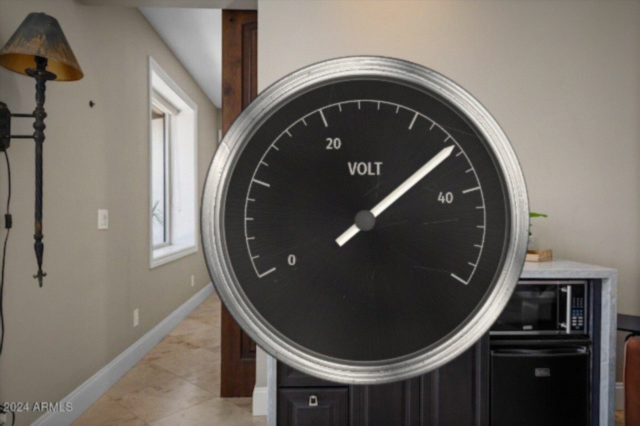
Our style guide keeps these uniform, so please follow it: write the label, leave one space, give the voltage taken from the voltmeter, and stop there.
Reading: 35 V
